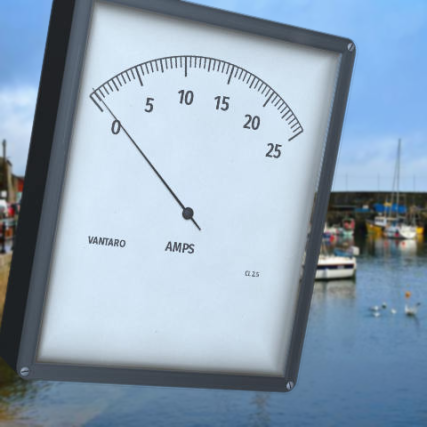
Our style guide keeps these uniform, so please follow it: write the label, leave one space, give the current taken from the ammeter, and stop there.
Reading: 0.5 A
